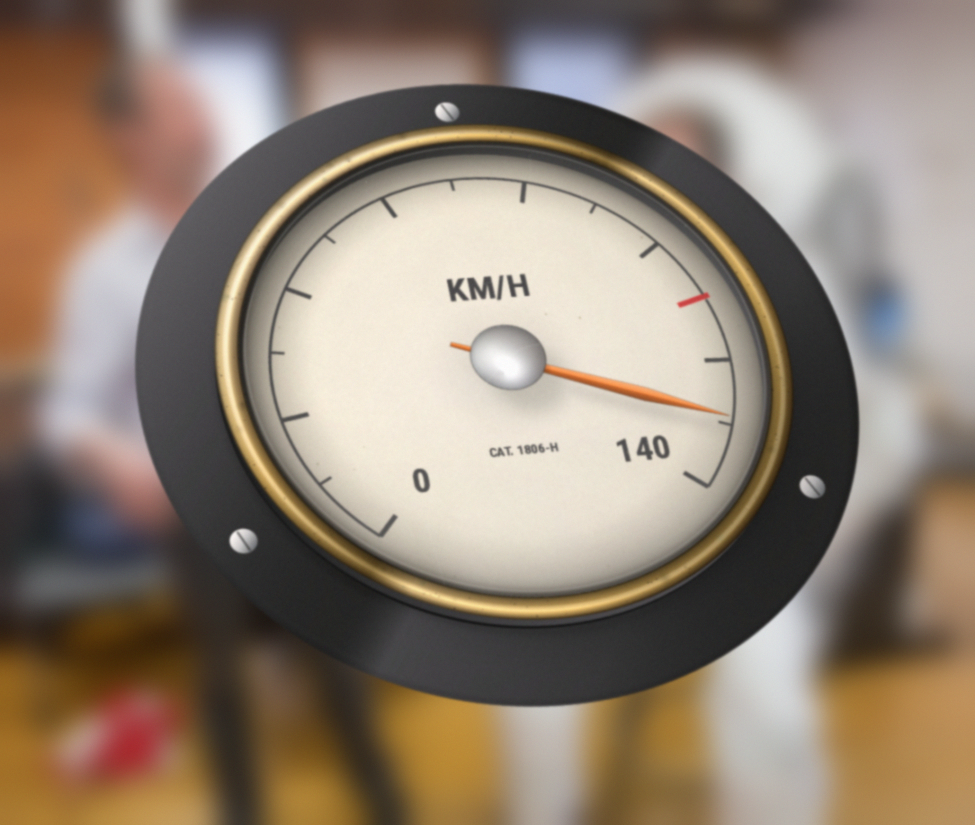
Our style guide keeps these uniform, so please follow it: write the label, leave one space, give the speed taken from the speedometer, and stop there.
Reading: 130 km/h
